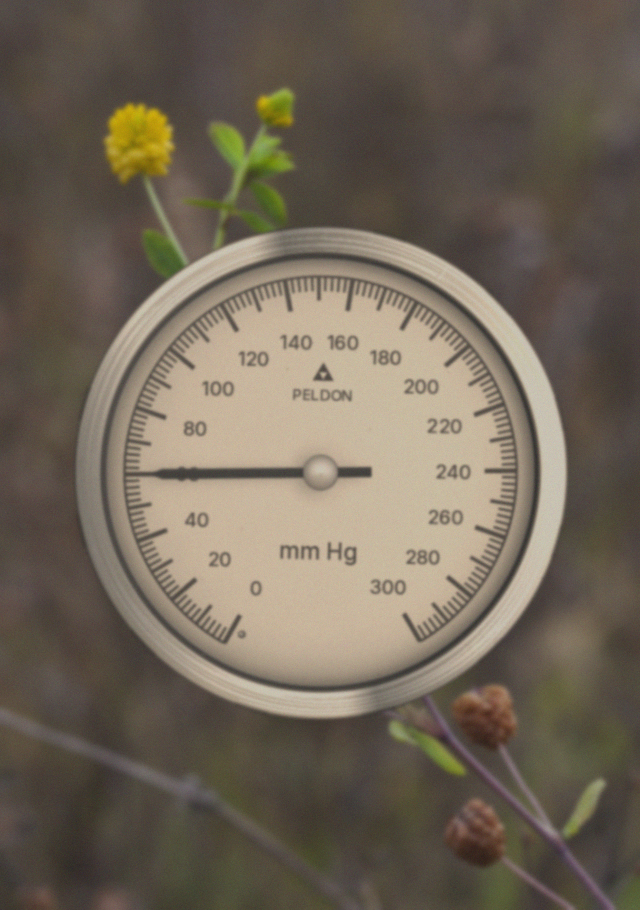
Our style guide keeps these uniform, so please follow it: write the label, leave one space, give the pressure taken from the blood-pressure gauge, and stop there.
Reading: 60 mmHg
